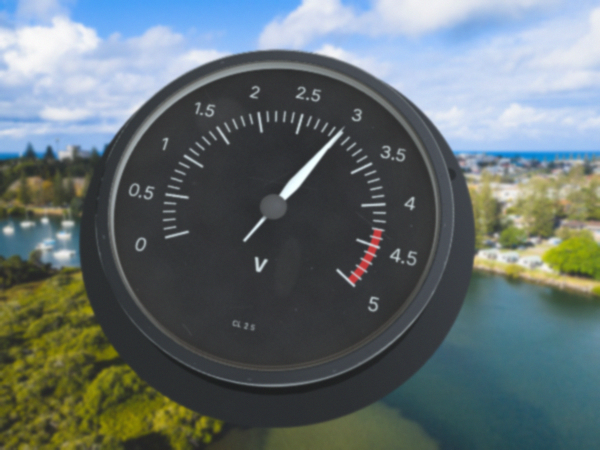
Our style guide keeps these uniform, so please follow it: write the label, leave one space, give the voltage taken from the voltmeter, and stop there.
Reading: 3 V
